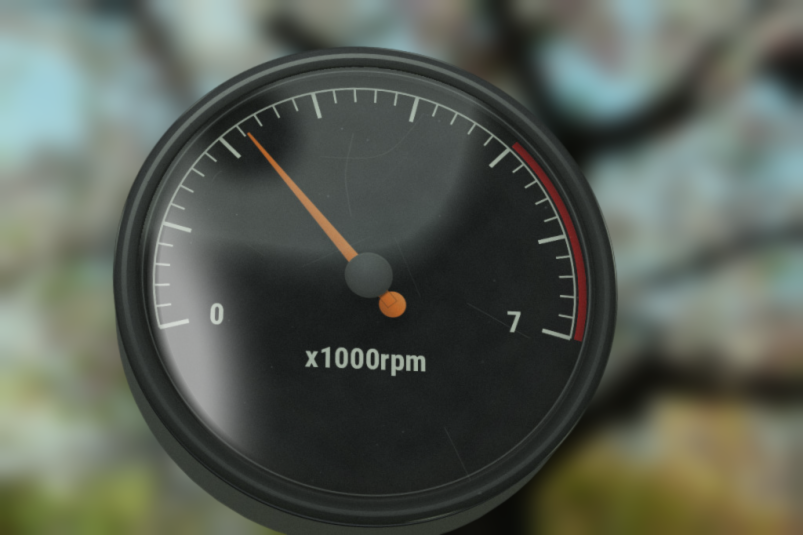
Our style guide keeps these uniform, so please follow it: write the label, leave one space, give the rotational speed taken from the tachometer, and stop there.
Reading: 2200 rpm
